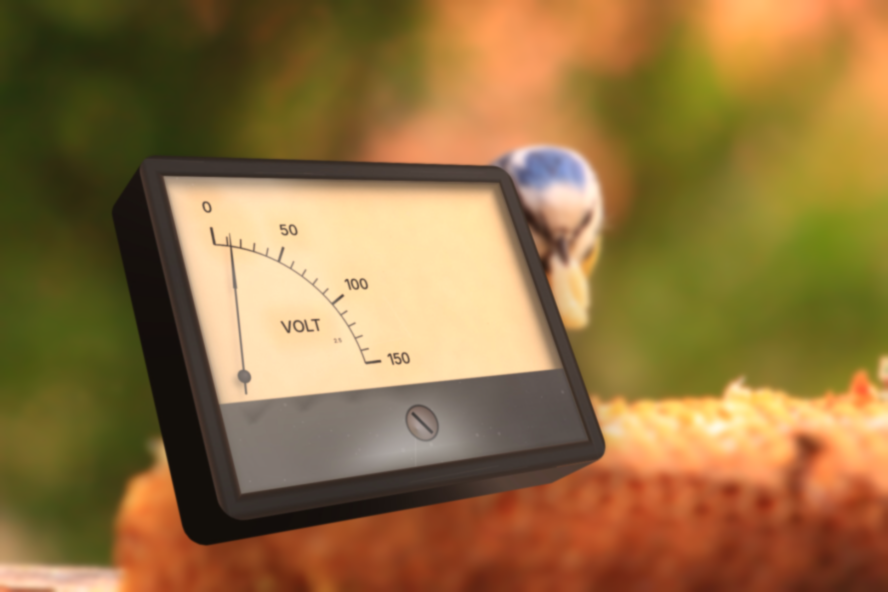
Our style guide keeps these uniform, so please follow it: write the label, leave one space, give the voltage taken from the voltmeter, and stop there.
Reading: 10 V
